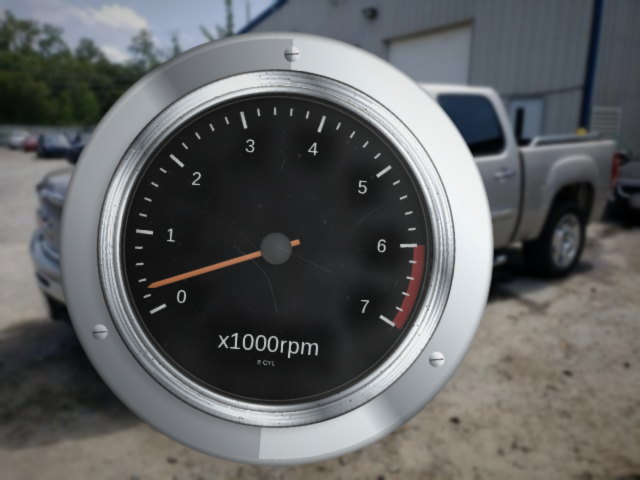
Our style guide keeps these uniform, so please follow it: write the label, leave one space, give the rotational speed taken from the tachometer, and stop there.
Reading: 300 rpm
